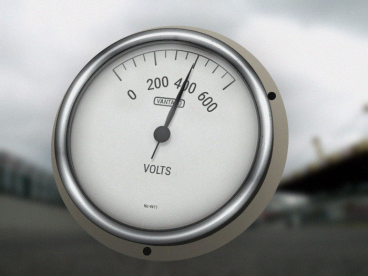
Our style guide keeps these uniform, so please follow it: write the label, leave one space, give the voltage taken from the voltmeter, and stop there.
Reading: 400 V
